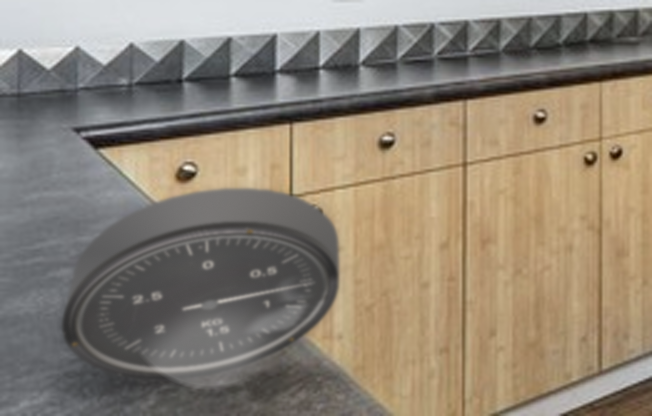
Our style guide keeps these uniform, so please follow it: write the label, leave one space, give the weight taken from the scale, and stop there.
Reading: 0.75 kg
